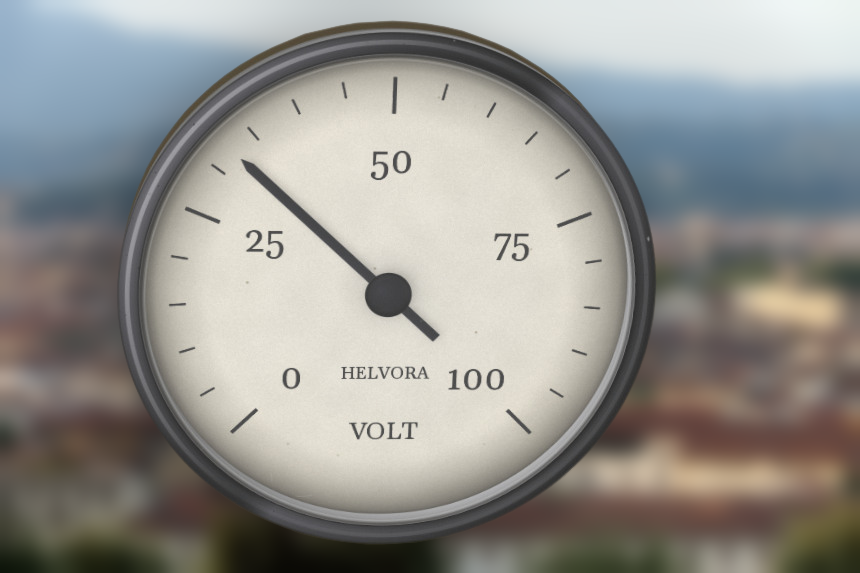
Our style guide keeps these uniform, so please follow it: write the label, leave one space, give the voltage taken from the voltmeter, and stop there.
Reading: 32.5 V
